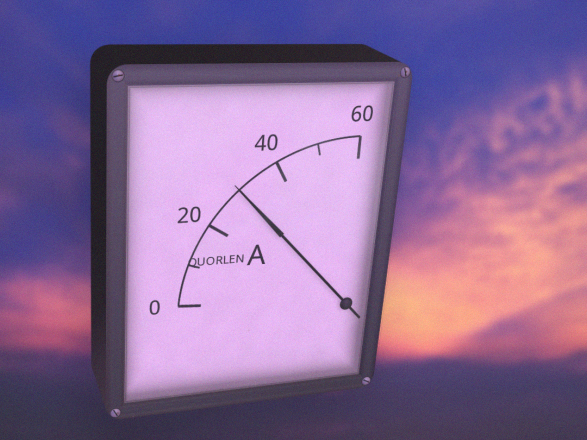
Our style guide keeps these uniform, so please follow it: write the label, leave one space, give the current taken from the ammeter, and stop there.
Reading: 30 A
